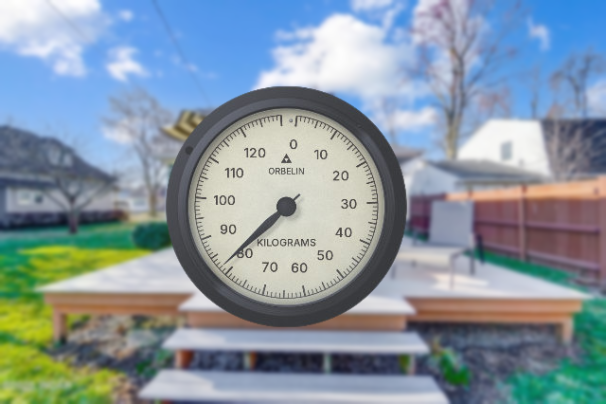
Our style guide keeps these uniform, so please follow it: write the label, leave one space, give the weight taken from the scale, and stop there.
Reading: 82 kg
